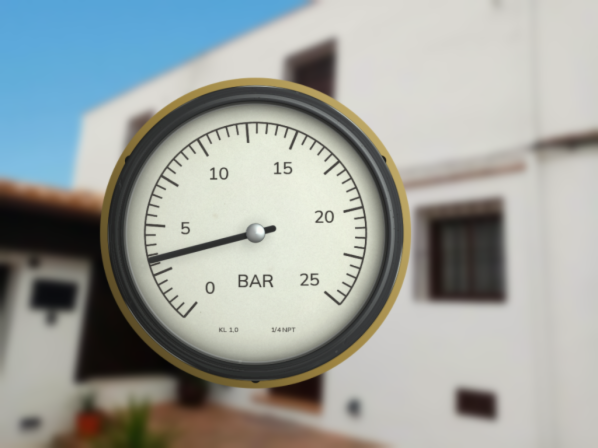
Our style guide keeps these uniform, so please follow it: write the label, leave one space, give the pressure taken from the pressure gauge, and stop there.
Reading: 3.25 bar
